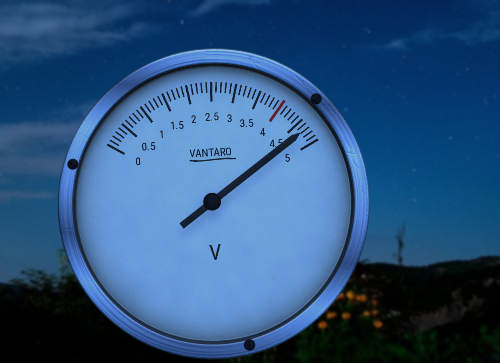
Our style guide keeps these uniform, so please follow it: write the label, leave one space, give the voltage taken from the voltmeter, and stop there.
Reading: 4.7 V
